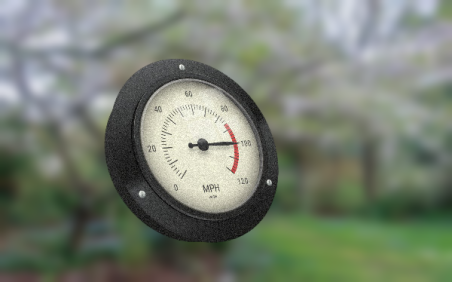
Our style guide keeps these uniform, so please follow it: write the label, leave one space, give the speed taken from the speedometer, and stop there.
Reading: 100 mph
